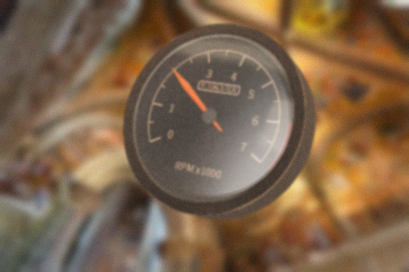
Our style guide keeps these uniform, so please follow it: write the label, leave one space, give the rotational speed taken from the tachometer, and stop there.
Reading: 2000 rpm
